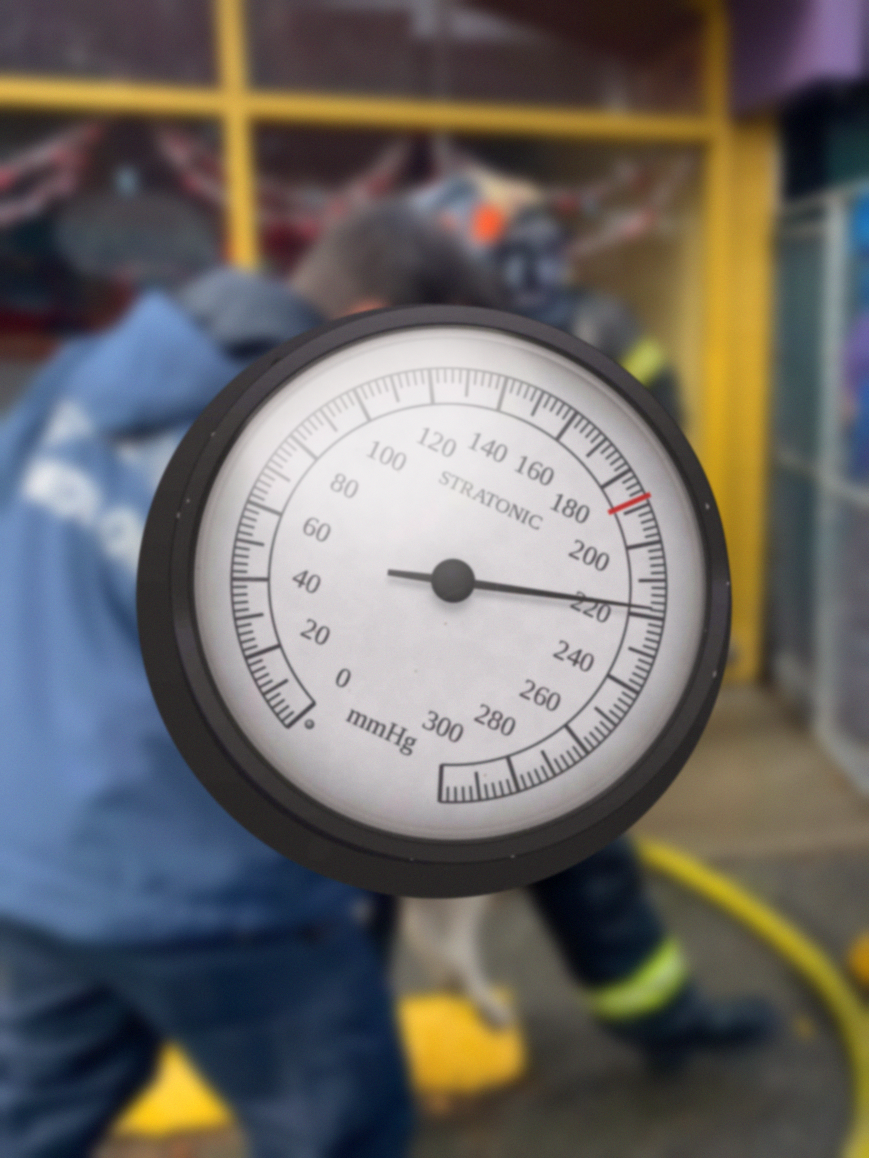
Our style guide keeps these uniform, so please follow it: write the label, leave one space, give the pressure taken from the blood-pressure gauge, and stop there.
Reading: 218 mmHg
